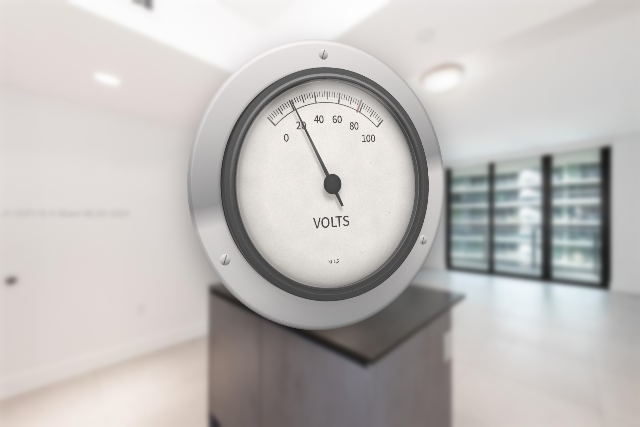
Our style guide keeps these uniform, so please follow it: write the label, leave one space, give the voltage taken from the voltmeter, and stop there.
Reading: 20 V
